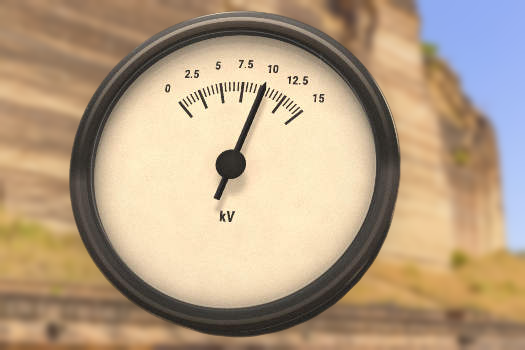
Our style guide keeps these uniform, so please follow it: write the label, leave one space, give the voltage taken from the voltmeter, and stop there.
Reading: 10 kV
